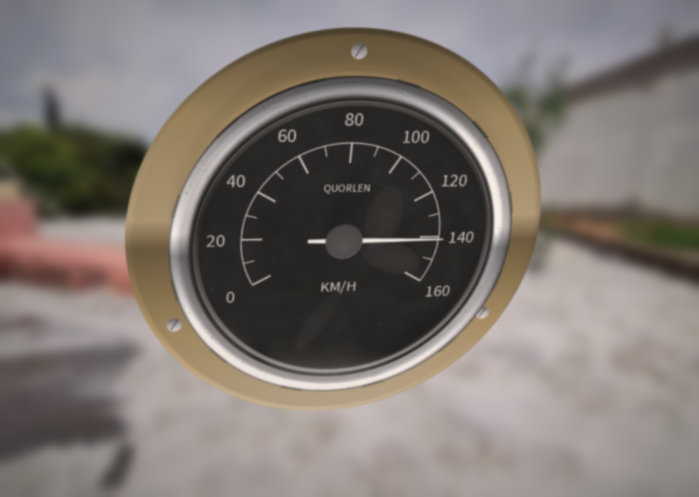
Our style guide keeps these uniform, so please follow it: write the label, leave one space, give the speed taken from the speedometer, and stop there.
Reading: 140 km/h
